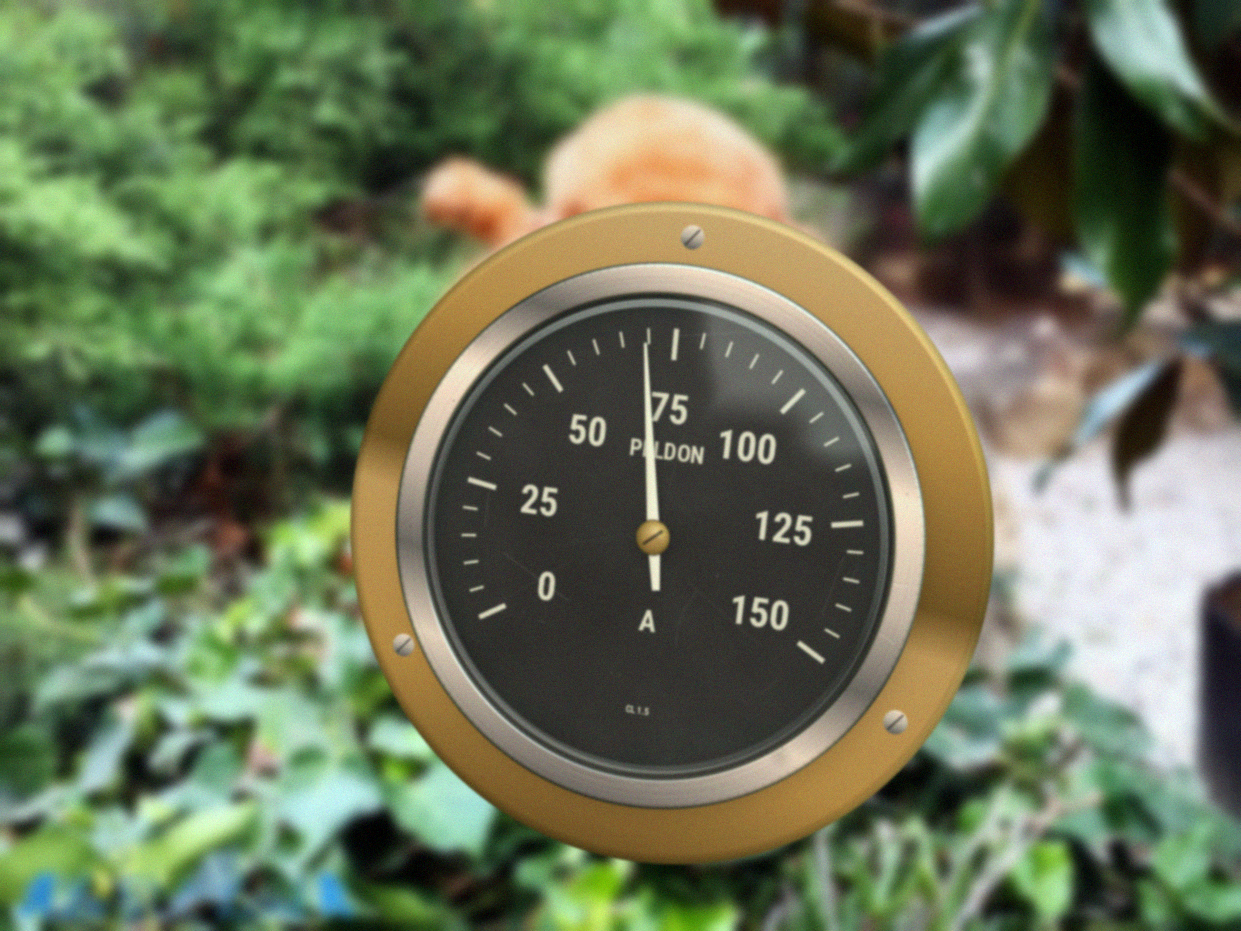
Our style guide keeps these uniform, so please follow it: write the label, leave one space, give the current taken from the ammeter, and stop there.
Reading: 70 A
